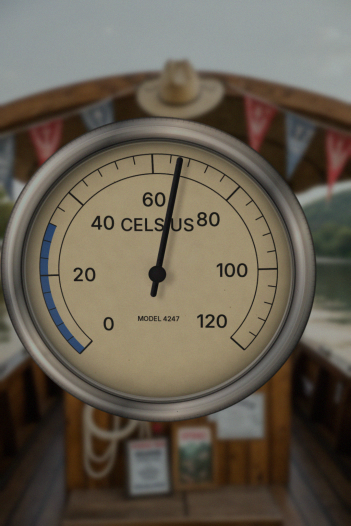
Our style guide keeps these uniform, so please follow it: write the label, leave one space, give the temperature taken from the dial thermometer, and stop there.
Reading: 66 °C
